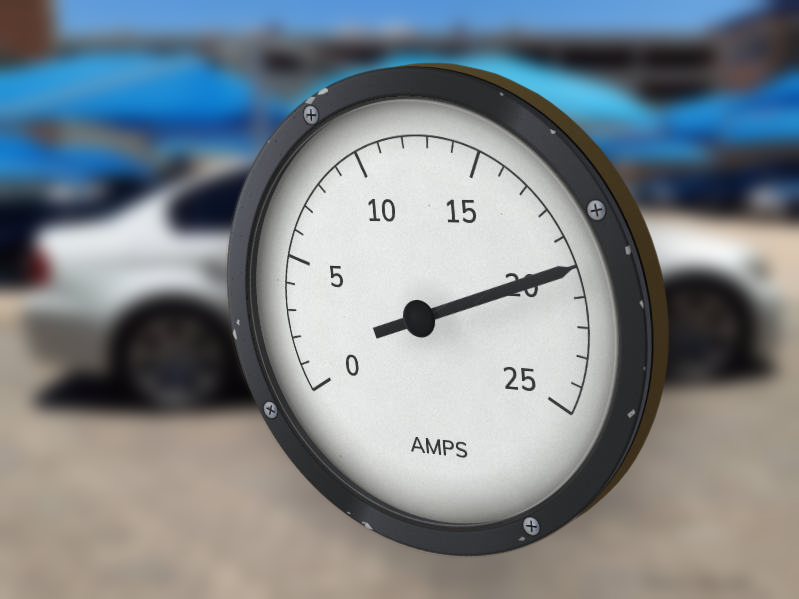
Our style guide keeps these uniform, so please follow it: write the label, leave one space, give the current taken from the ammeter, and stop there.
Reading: 20 A
